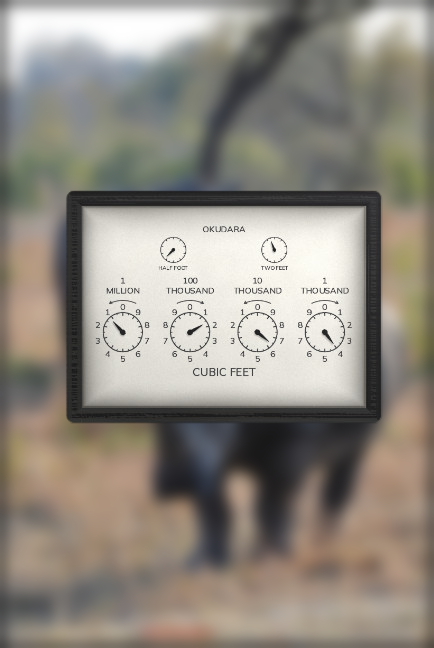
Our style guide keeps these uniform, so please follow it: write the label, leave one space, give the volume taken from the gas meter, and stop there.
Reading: 116400 ft³
